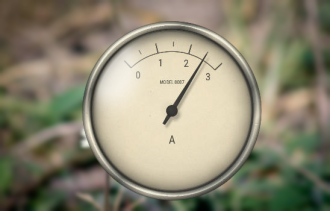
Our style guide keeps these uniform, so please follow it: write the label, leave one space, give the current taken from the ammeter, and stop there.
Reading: 2.5 A
